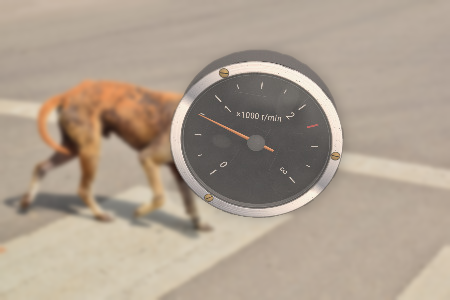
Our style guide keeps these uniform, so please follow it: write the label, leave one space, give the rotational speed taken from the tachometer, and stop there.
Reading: 750 rpm
